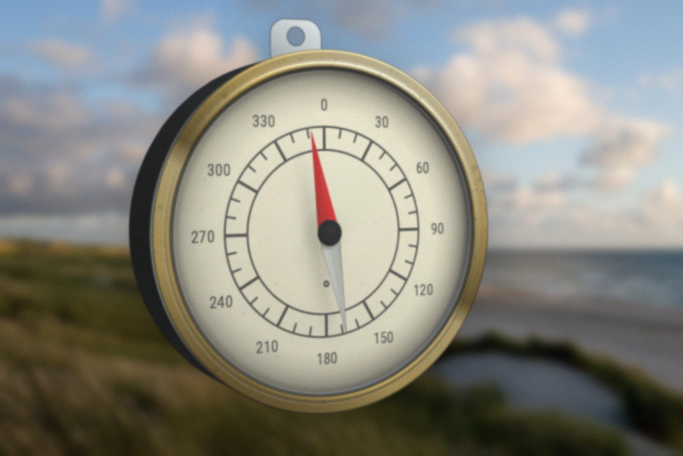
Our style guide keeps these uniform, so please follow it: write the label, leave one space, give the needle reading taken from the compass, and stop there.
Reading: 350 °
